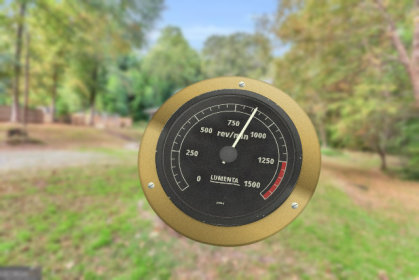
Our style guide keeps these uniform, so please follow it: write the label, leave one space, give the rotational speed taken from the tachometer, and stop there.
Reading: 875 rpm
